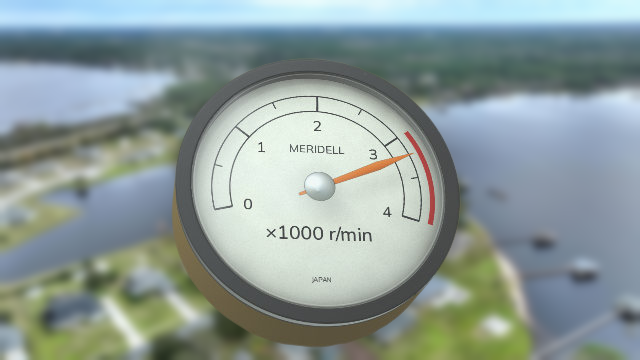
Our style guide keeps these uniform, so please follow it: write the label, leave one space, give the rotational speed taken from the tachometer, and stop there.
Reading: 3250 rpm
